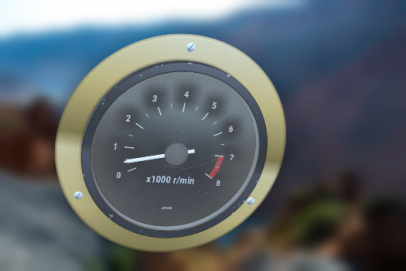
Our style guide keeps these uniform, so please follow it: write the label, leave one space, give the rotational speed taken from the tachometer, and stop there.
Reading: 500 rpm
